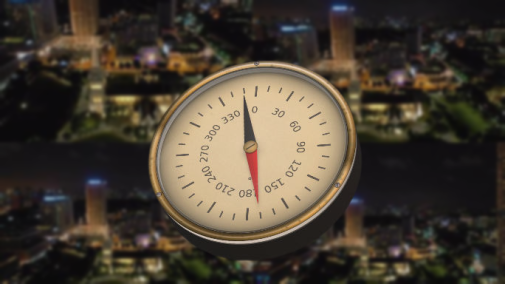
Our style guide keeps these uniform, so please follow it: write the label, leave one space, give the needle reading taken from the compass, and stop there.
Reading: 170 °
